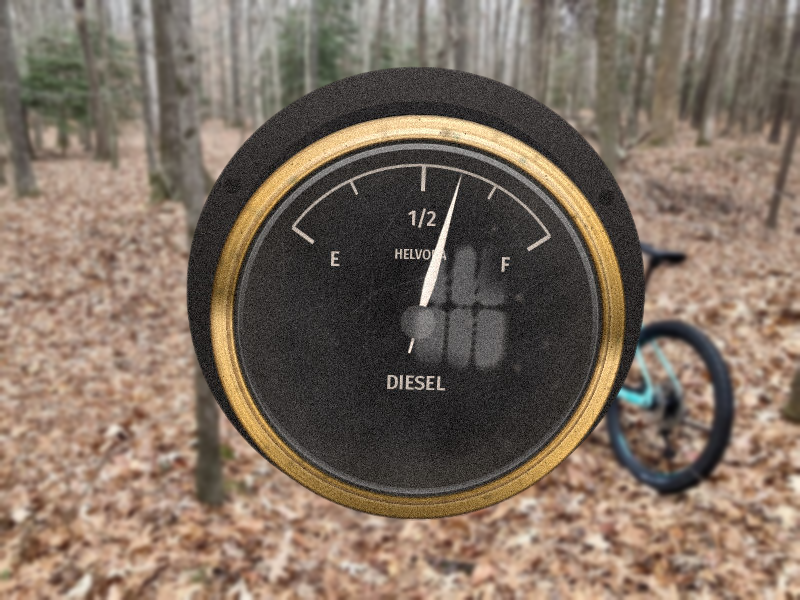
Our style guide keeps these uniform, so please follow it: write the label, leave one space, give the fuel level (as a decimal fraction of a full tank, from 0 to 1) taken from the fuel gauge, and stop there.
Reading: 0.625
